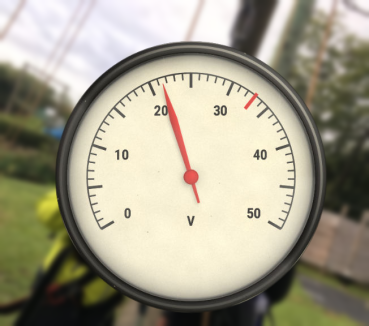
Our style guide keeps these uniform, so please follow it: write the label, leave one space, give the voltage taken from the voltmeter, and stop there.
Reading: 21.5 V
